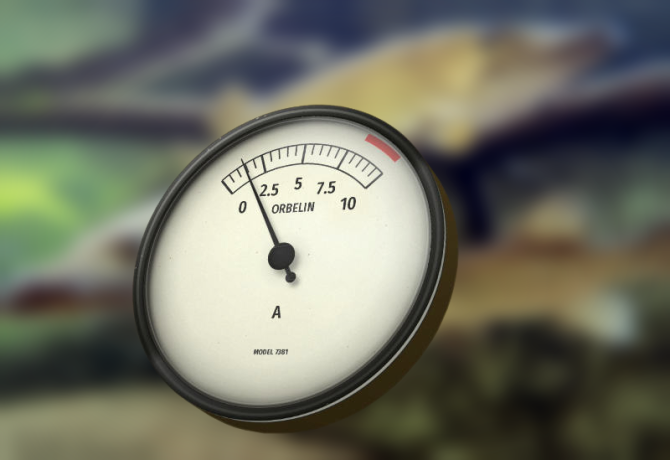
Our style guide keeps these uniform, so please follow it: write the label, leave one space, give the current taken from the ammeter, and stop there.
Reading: 1.5 A
